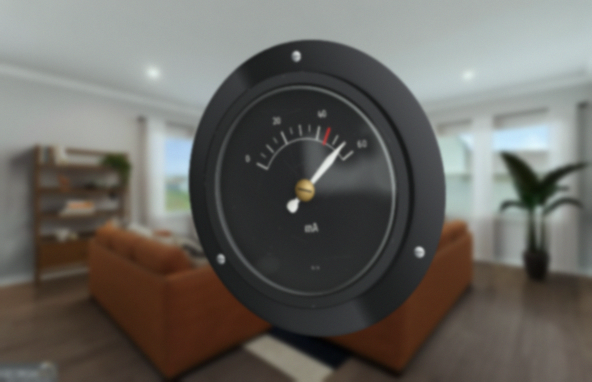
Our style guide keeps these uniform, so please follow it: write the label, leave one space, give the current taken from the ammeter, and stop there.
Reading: 55 mA
